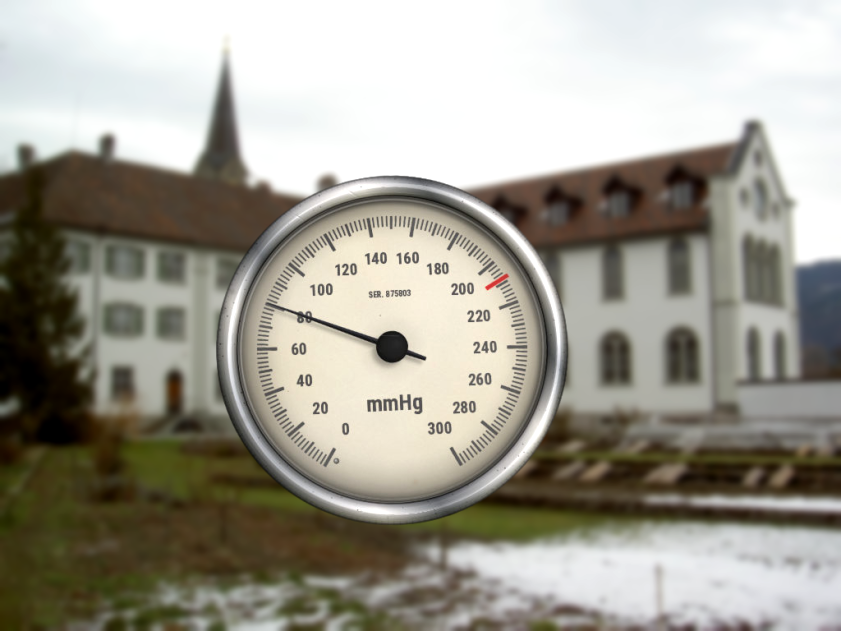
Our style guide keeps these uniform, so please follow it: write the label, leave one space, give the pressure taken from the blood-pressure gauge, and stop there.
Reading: 80 mmHg
